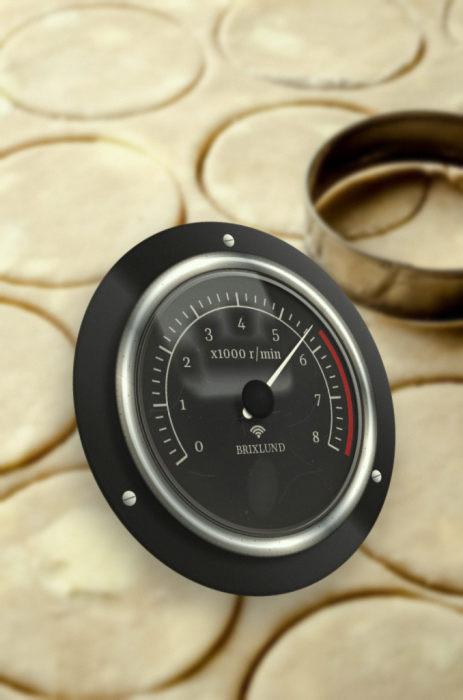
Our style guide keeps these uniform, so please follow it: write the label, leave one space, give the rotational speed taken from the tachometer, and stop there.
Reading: 5600 rpm
